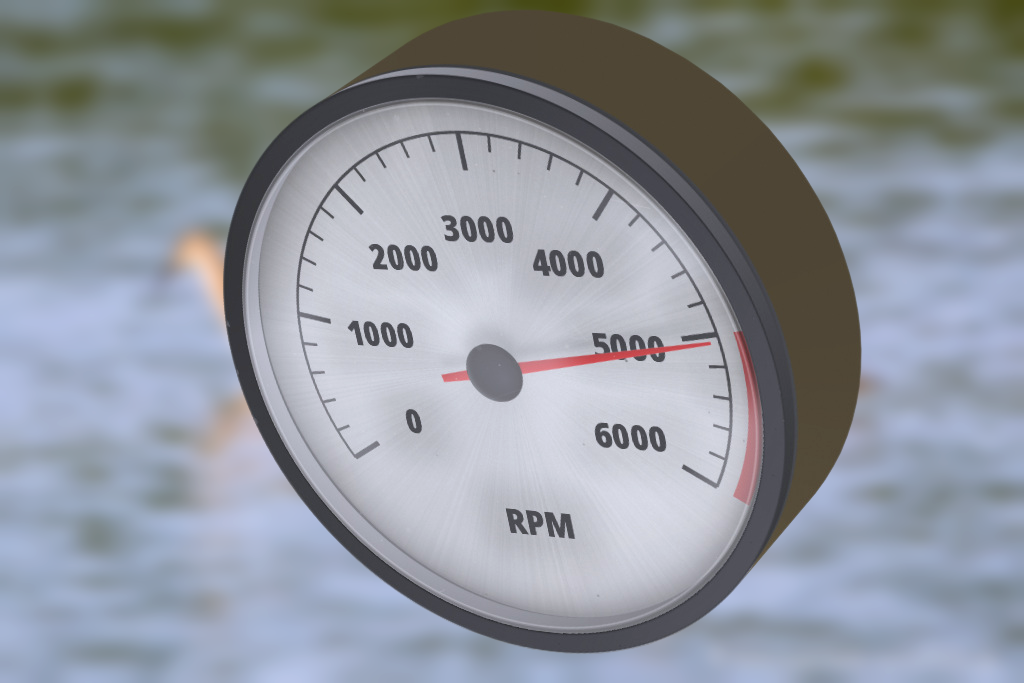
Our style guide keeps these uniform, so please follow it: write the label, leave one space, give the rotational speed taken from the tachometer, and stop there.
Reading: 5000 rpm
